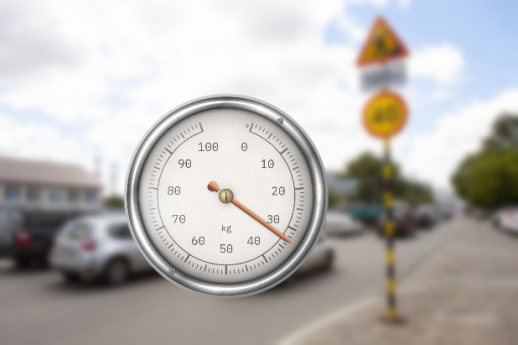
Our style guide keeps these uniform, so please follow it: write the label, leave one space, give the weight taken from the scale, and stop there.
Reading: 33 kg
